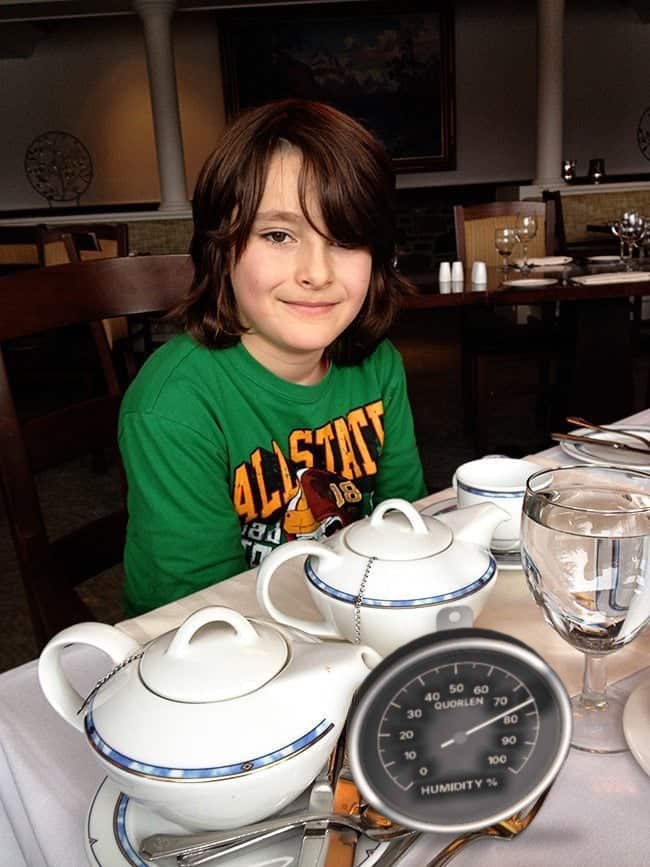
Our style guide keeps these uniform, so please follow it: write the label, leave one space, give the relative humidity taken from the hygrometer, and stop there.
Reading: 75 %
